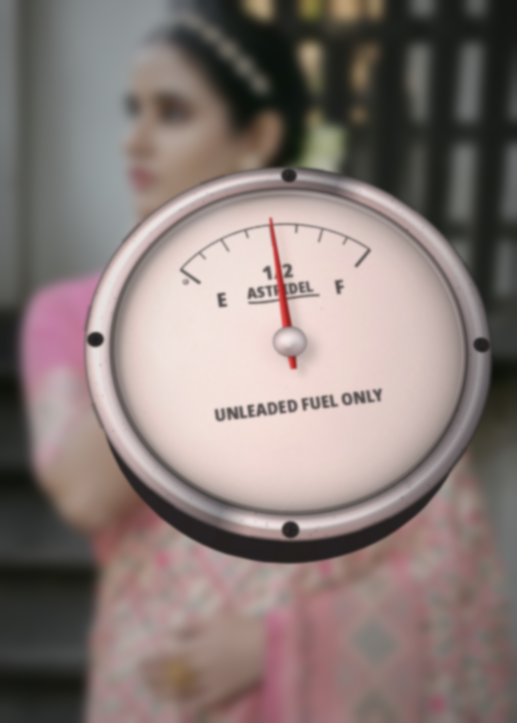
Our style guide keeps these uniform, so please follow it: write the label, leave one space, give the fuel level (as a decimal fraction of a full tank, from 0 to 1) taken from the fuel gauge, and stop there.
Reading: 0.5
